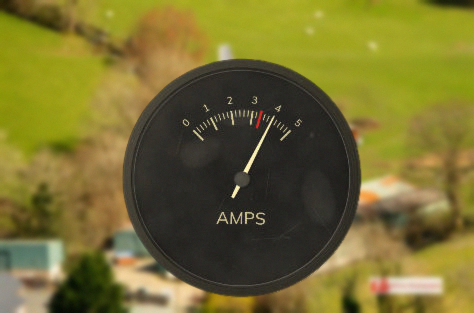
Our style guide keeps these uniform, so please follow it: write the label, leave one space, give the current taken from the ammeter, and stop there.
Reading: 4 A
